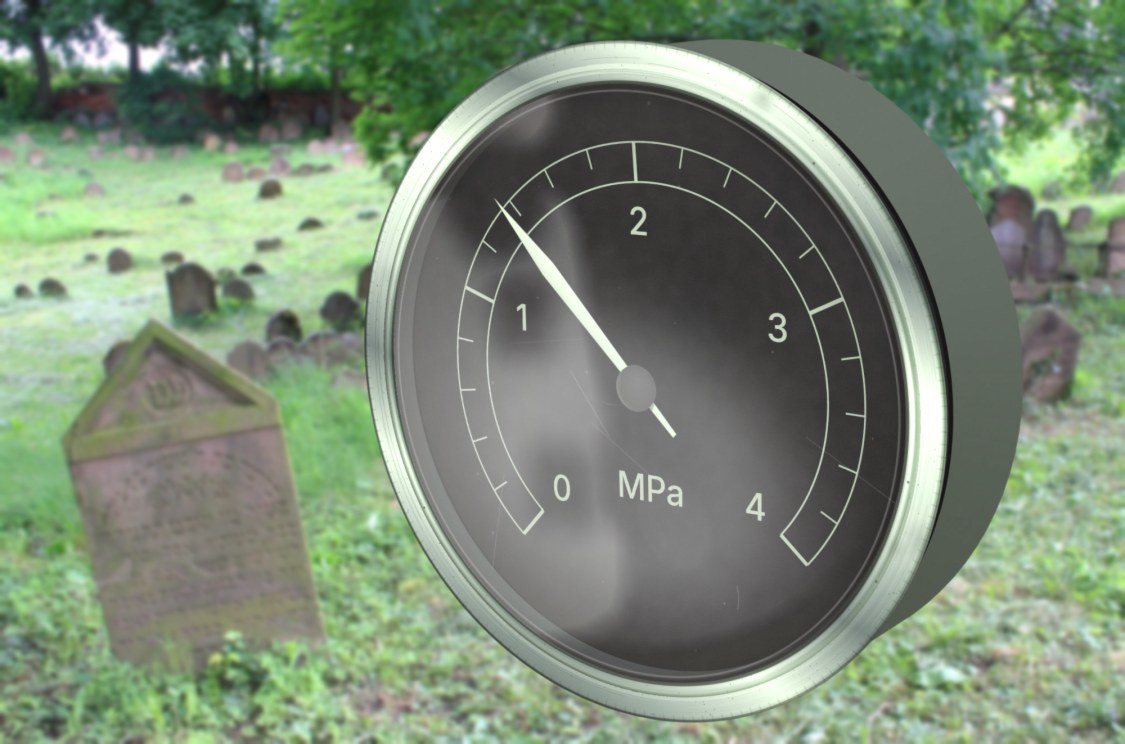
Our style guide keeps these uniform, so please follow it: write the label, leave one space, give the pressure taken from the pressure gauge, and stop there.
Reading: 1.4 MPa
